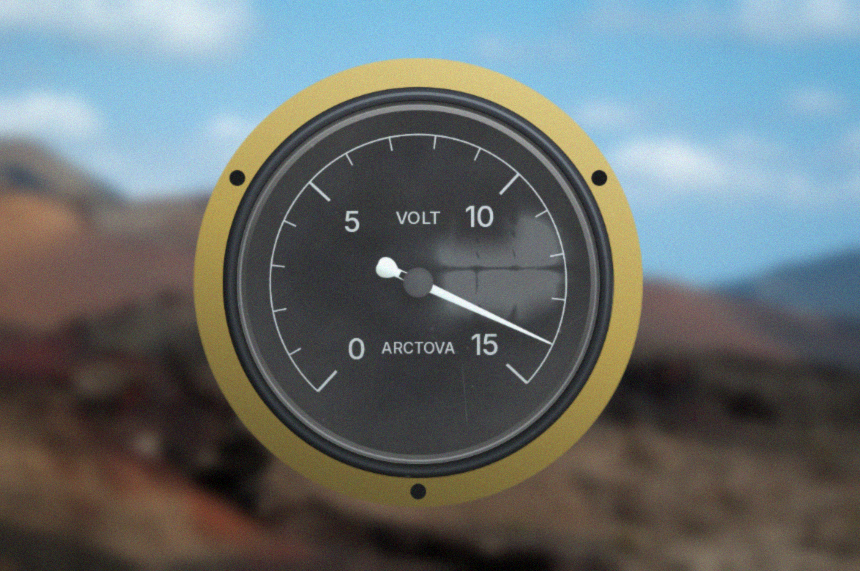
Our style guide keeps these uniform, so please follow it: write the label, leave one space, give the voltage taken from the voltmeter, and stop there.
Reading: 14 V
